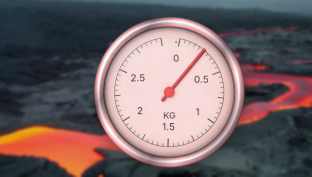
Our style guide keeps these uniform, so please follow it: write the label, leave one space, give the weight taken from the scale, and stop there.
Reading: 0.25 kg
